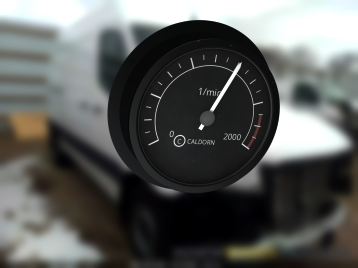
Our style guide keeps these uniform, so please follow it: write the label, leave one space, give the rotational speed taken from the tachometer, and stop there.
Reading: 1200 rpm
